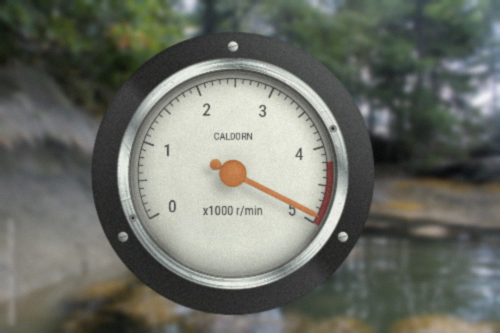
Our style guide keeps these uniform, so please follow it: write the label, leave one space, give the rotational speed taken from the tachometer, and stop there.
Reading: 4900 rpm
